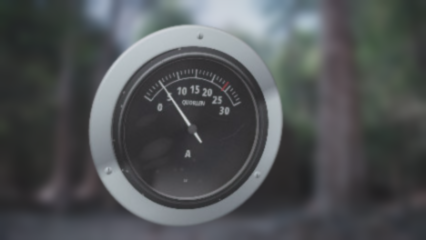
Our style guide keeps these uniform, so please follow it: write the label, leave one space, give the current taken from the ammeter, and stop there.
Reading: 5 A
